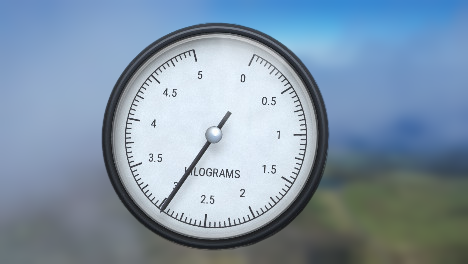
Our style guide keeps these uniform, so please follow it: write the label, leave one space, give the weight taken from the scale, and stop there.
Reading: 2.95 kg
